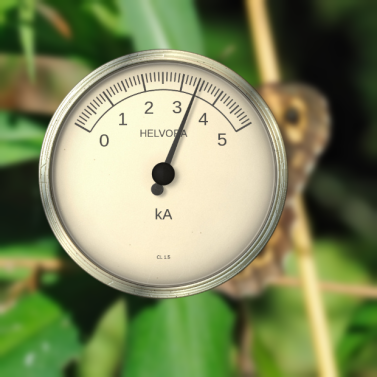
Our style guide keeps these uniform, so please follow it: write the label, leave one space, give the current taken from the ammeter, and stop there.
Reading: 3.4 kA
